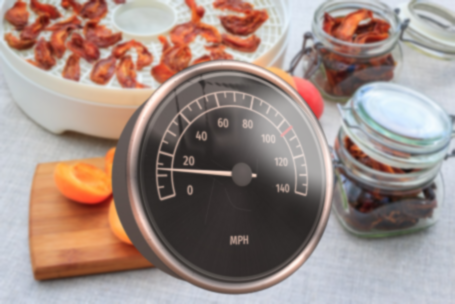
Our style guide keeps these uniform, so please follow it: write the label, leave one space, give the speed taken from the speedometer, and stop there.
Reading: 12.5 mph
